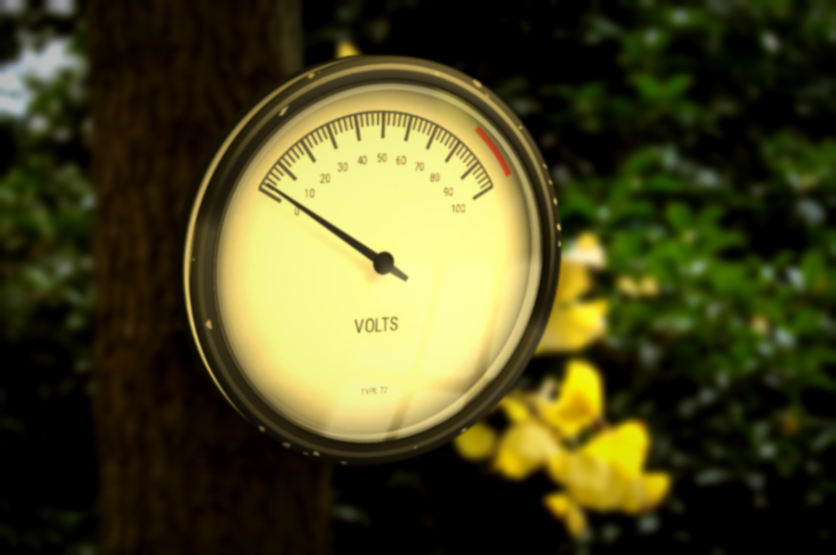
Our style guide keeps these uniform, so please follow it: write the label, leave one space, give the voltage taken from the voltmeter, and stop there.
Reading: 2 V
